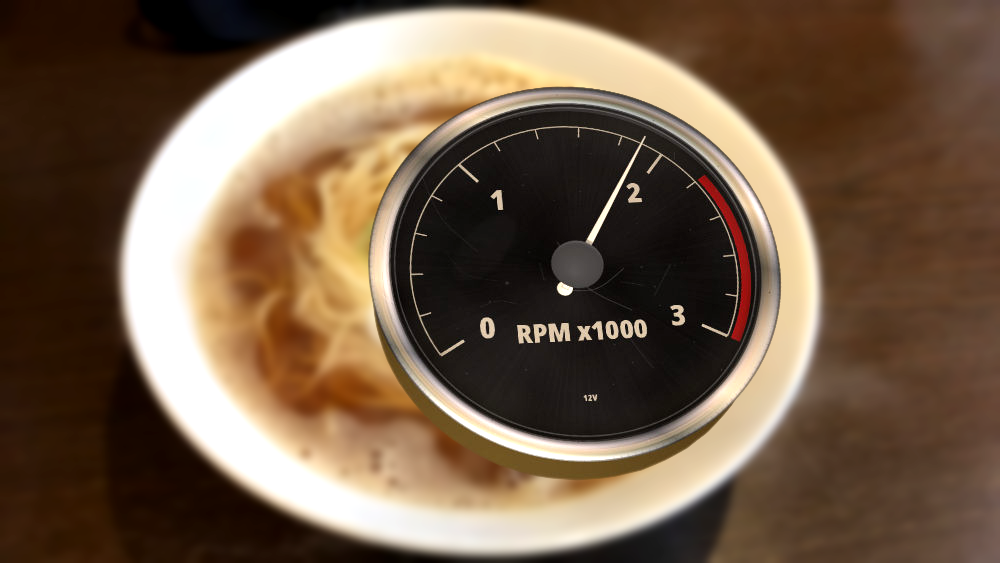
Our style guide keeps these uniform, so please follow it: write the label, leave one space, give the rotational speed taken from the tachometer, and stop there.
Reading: 1900 rpm
